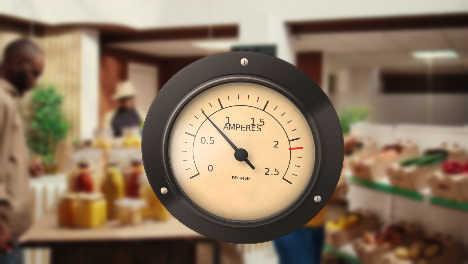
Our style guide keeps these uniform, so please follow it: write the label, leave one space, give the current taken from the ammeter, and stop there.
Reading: 0.8 A
